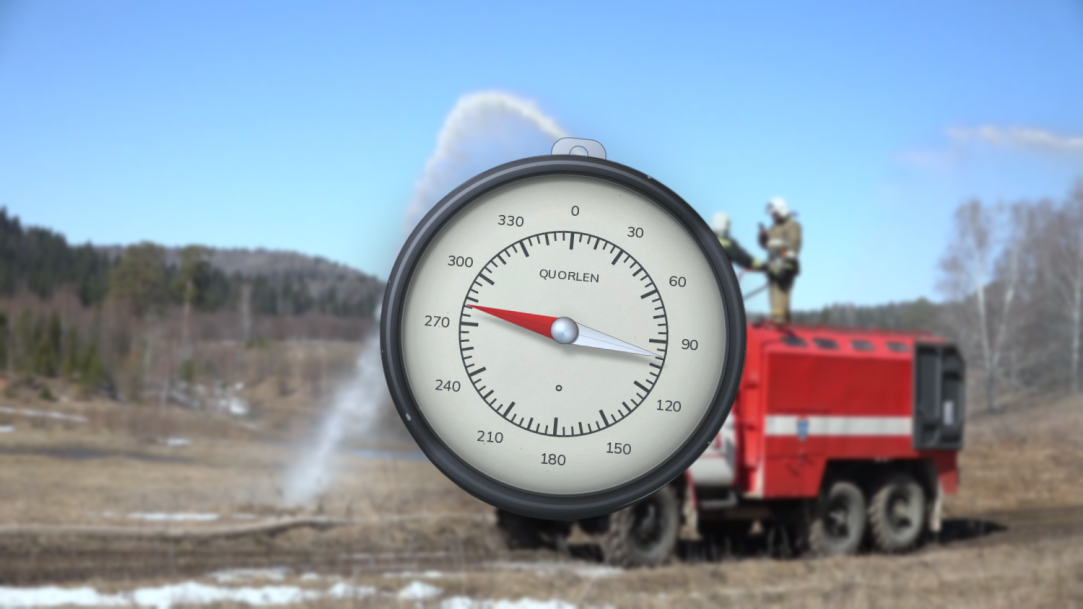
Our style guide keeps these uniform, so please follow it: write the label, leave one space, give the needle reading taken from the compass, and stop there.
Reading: 280 °
